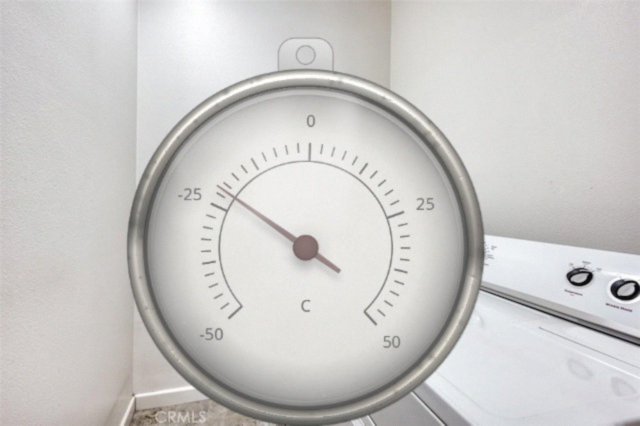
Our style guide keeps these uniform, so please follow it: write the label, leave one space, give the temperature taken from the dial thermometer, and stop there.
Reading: -21.25 °C
